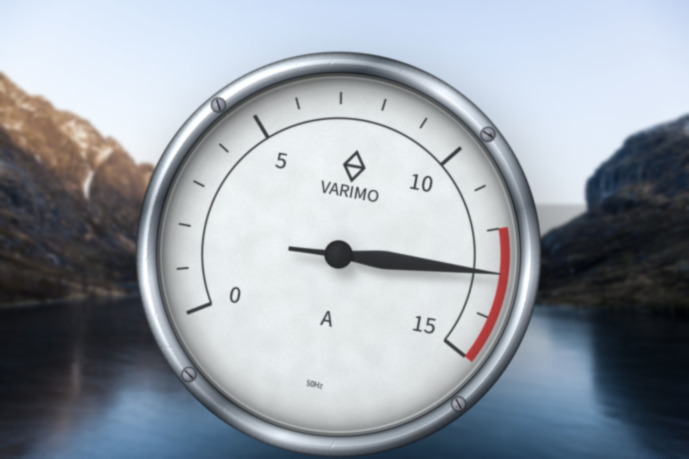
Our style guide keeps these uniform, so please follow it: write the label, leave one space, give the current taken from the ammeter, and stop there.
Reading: 13 A
